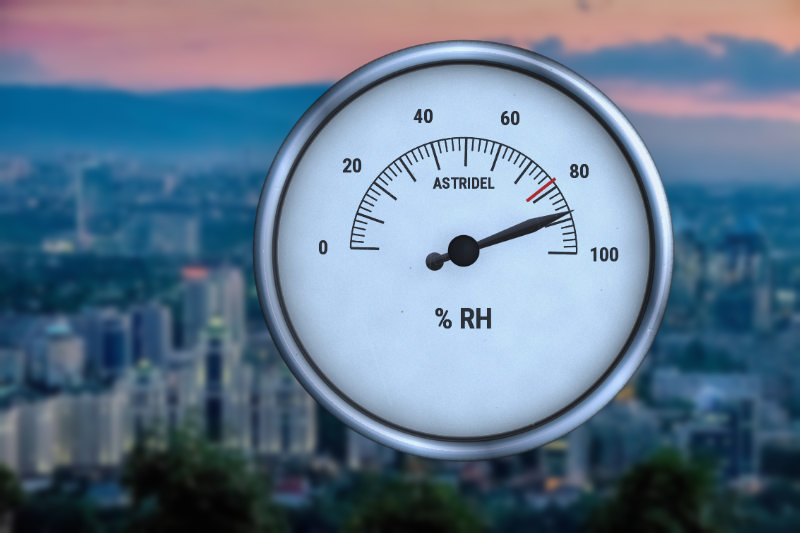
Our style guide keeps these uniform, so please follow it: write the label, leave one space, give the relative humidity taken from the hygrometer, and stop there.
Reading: 88 %
